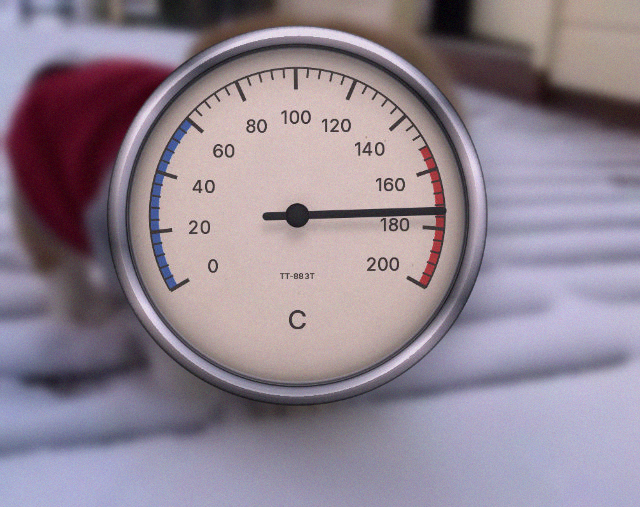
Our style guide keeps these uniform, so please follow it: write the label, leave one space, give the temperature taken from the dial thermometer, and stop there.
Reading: 174 °C
